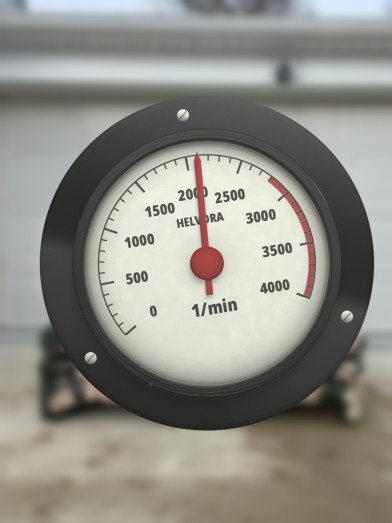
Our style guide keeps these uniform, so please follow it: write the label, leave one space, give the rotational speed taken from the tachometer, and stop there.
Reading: 2100 rpm
